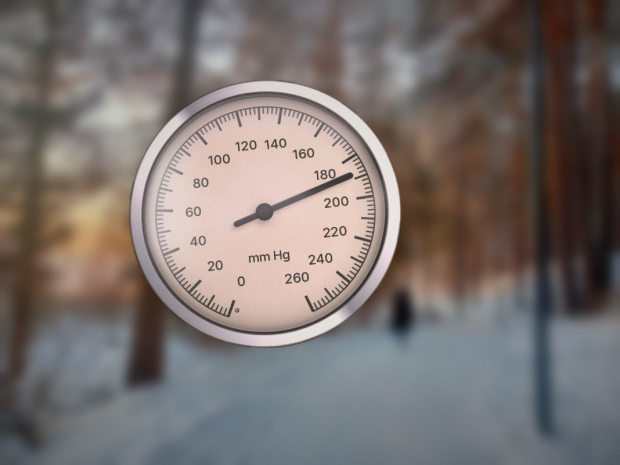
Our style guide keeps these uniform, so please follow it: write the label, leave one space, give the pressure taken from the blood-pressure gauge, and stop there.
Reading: 188 mmHg
